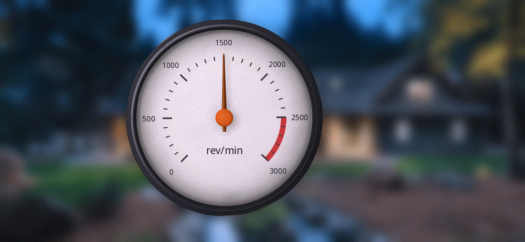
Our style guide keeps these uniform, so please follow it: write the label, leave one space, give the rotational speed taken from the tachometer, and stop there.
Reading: 1500 rpm
